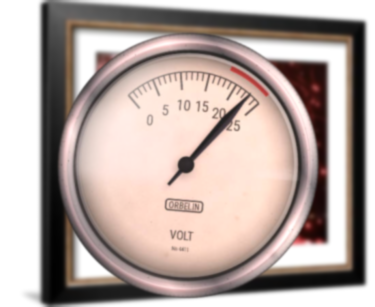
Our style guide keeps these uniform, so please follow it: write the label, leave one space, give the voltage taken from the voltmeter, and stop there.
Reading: 23 V
